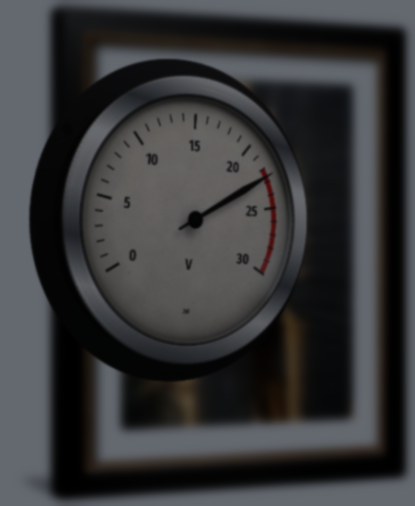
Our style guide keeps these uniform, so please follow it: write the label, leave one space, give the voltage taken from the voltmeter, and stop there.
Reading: 22.5 V
